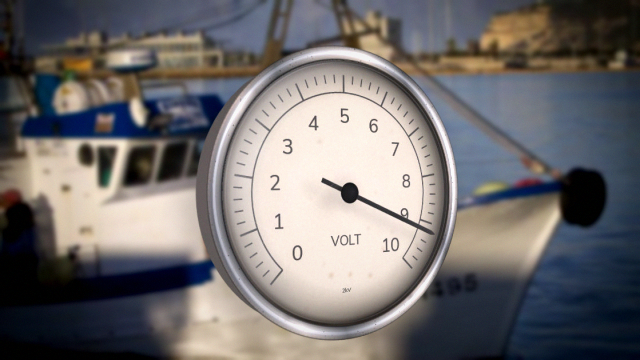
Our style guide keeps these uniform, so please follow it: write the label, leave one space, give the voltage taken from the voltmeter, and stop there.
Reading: 9.2 V
